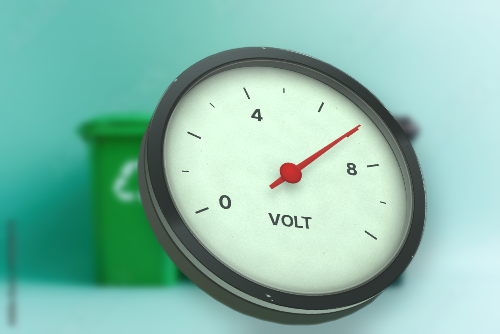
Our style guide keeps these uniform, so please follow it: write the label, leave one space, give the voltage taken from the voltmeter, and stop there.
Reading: 7 V
